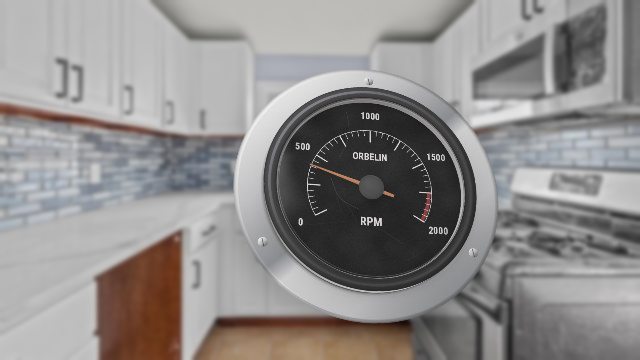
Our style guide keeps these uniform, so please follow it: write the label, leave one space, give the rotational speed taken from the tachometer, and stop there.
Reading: 400 rpm
